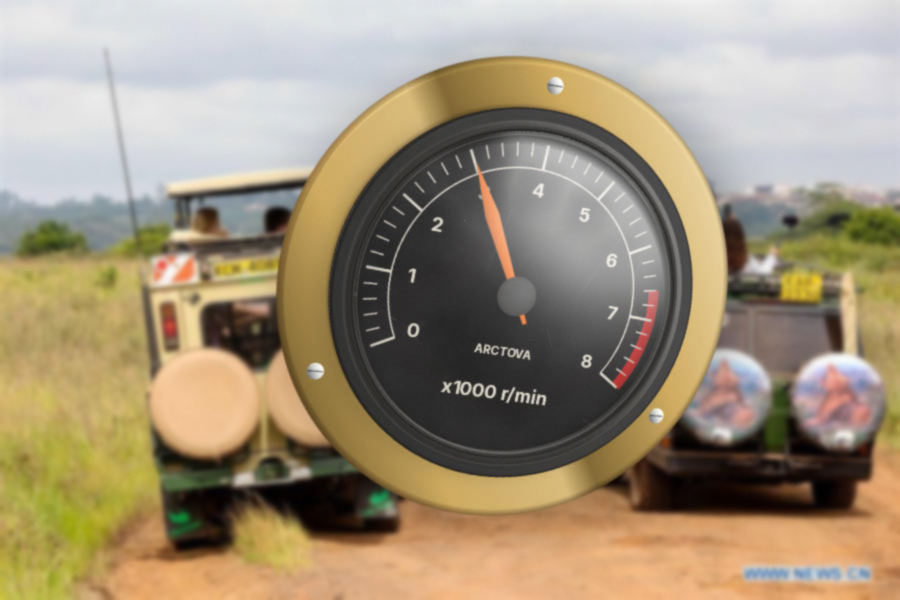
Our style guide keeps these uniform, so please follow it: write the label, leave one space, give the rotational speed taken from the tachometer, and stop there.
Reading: 3000 rpm
